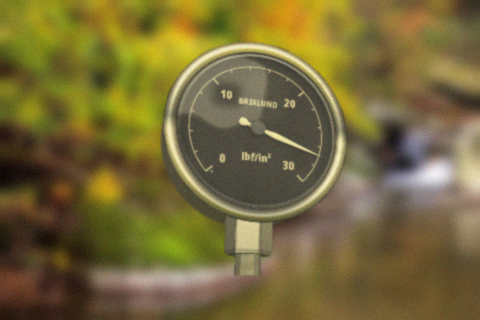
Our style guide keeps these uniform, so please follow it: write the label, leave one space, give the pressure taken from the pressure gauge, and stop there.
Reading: 27 psi
